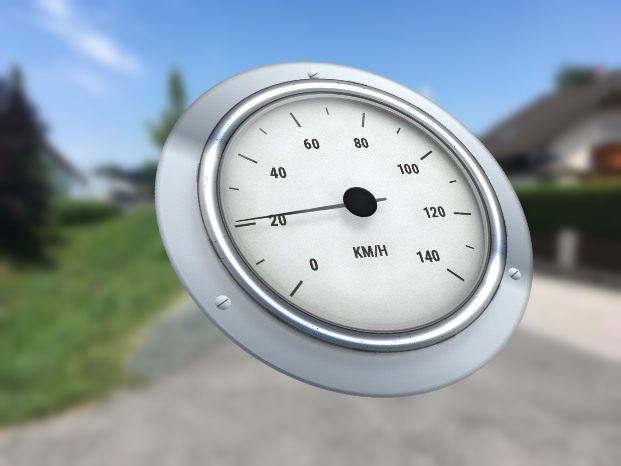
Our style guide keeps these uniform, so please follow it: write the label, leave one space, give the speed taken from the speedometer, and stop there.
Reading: 20 km/h
